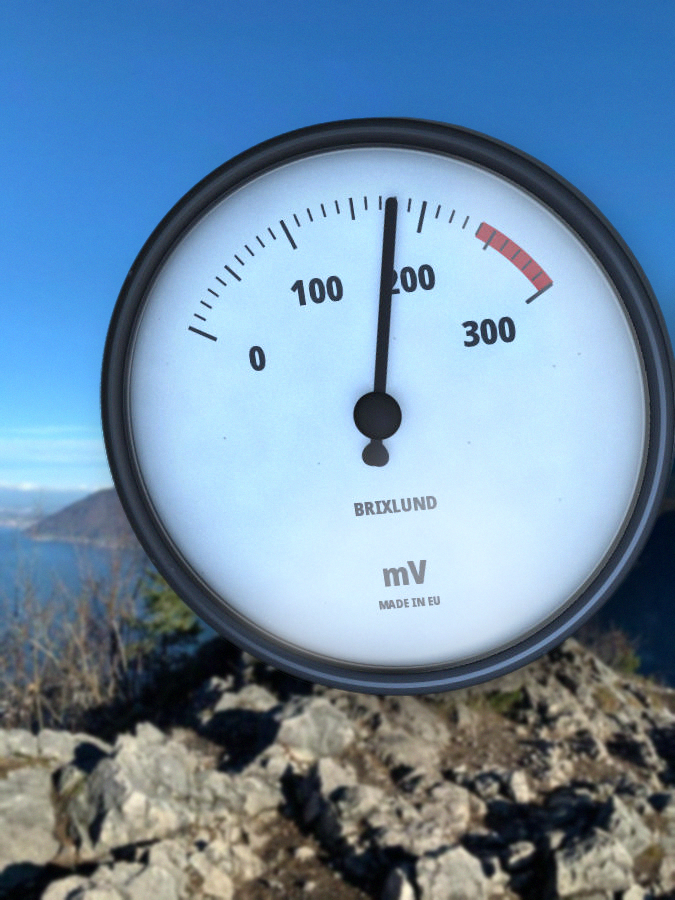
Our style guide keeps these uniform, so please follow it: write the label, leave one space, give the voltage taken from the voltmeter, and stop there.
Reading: 180 mV
